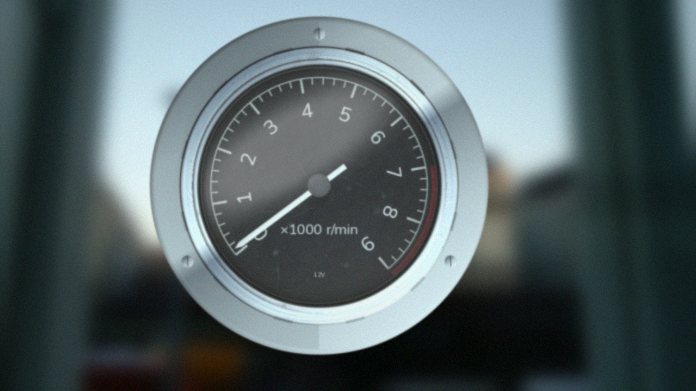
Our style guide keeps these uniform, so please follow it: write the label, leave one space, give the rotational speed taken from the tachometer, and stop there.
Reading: 100 rpm
